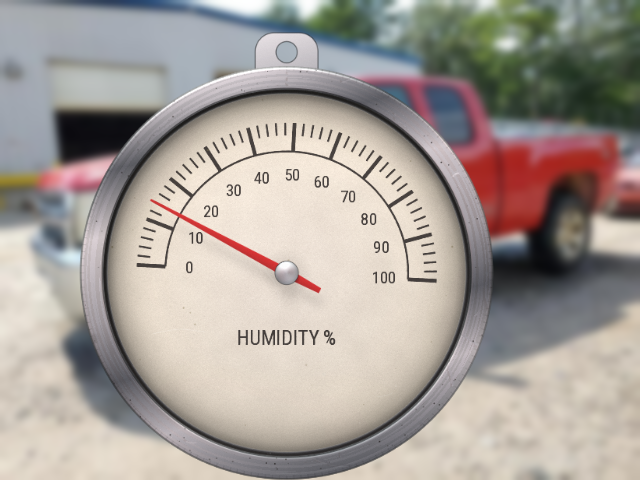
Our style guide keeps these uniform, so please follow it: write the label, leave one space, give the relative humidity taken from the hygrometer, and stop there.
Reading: 14 %
